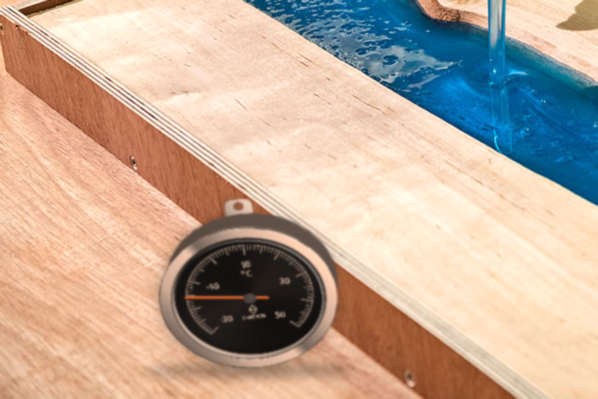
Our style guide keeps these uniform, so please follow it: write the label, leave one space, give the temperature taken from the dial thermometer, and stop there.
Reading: -15 °C
